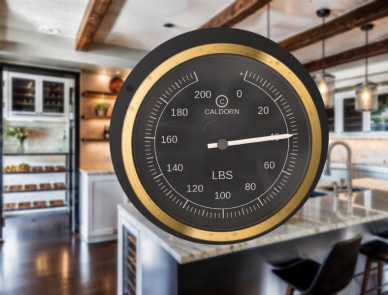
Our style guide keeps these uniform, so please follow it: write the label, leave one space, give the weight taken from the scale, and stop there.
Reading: 40 lb
